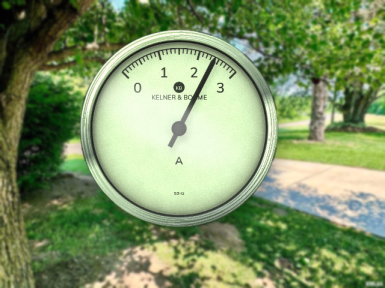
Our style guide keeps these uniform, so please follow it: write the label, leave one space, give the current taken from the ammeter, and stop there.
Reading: 2.4 A
